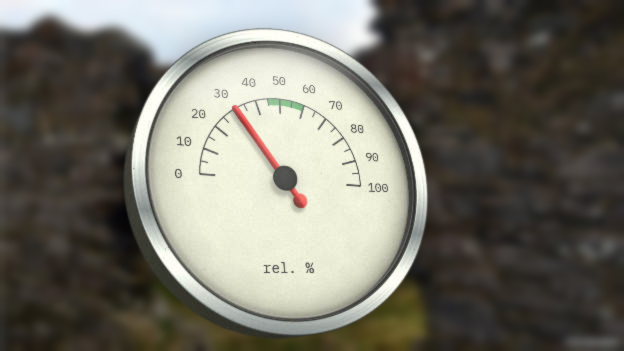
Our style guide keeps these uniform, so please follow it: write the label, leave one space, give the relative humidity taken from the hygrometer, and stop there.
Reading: 30 %
